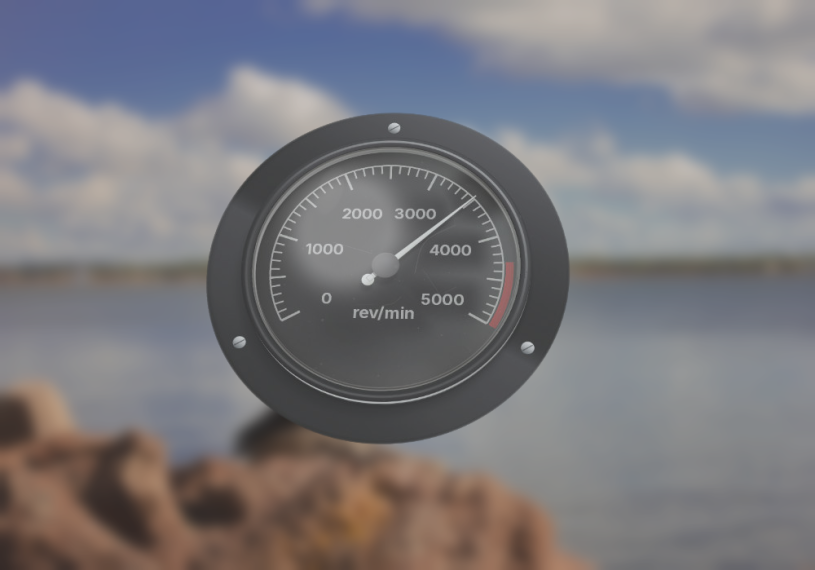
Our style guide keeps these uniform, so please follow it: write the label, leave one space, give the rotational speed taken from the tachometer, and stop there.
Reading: 3500 rpm
